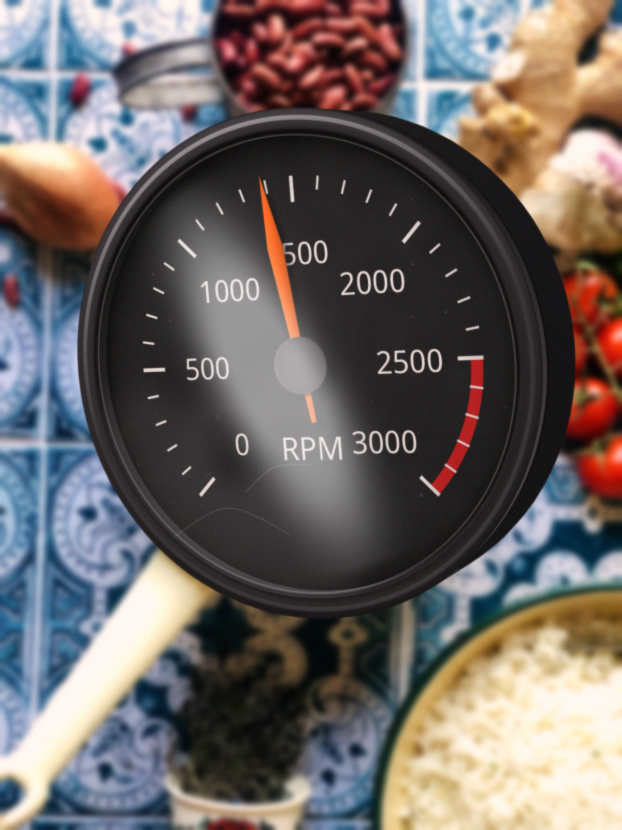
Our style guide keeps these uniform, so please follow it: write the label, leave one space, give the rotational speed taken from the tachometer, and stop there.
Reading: 1400 rpm
